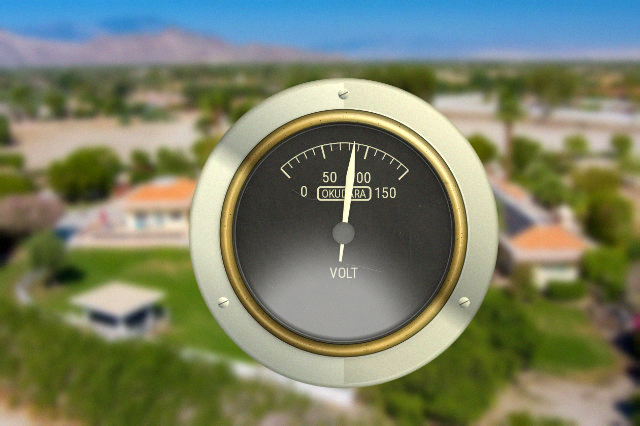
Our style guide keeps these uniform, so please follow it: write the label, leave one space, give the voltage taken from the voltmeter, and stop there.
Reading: 85 V
